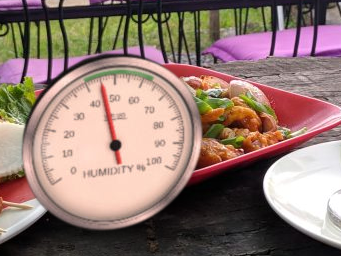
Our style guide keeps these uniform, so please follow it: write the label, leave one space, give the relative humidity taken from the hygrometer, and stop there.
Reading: 45 %
